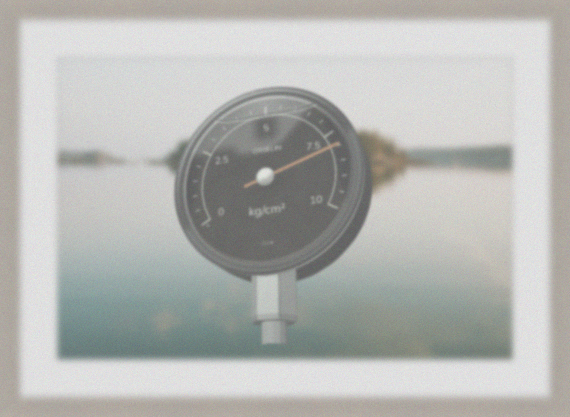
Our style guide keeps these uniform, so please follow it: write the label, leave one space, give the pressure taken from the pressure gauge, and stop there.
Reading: 8 kg/cm²
